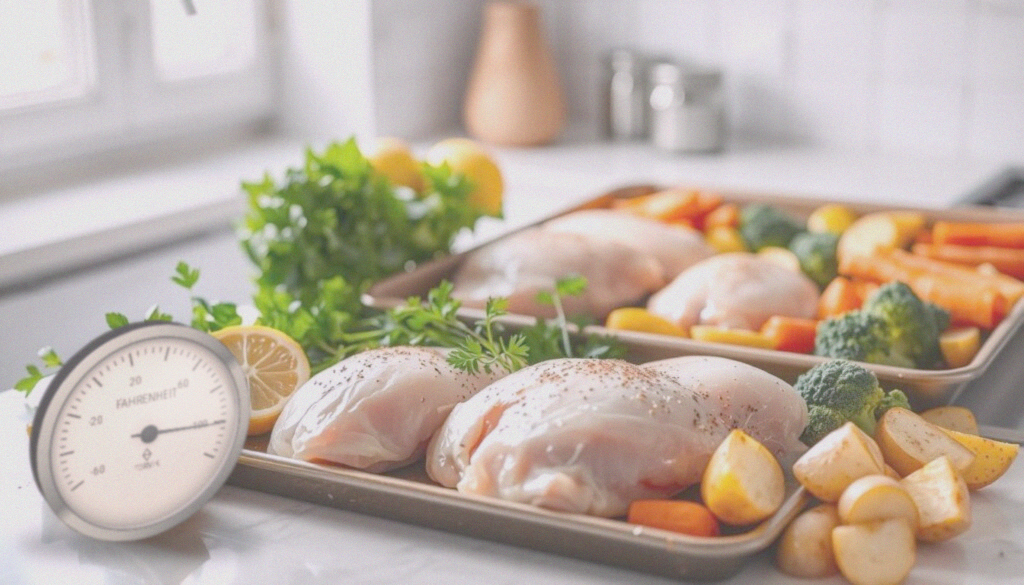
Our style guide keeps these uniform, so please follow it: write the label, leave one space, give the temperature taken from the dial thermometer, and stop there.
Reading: 100 °F
